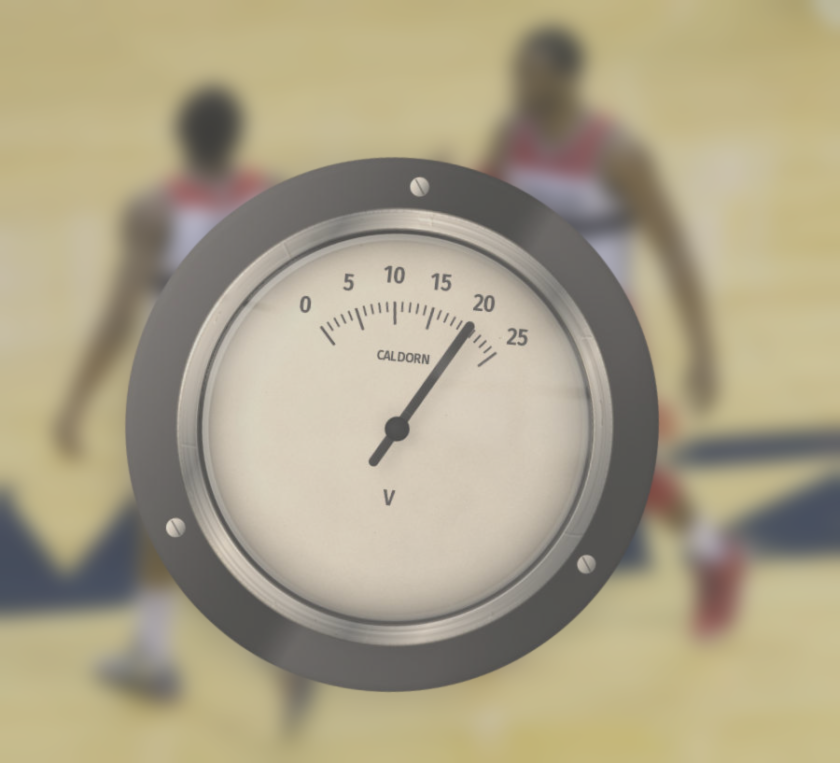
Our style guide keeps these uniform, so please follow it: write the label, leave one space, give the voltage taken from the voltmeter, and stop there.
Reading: 20 V
